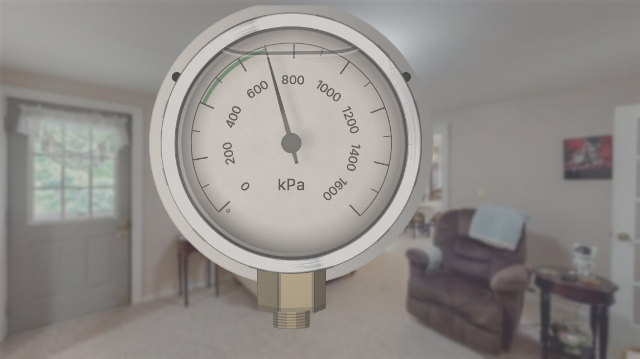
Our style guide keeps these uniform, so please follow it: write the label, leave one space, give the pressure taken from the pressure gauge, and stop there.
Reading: 700 kPa
